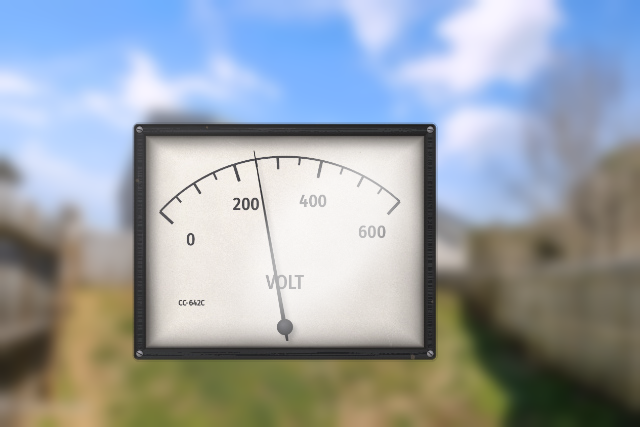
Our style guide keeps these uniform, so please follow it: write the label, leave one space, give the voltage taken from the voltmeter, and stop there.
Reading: 250 V
